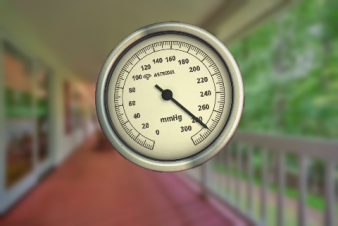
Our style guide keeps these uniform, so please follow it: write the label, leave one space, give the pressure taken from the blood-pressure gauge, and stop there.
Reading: 280 mmHg
